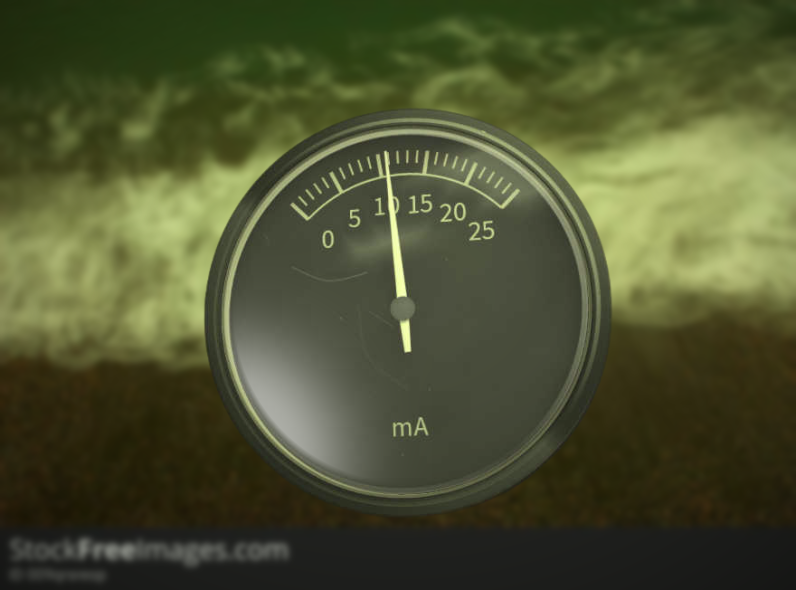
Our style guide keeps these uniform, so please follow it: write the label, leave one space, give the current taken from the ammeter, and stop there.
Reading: 11 mA
